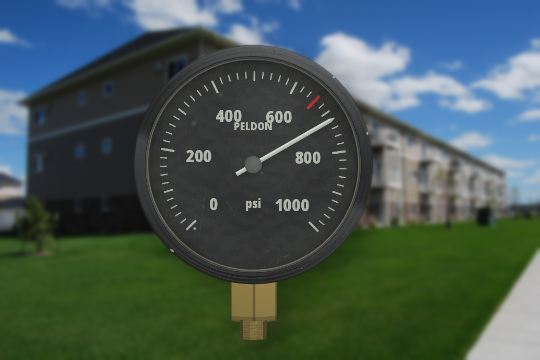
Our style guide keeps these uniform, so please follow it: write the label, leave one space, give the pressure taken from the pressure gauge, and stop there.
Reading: 720 psi
